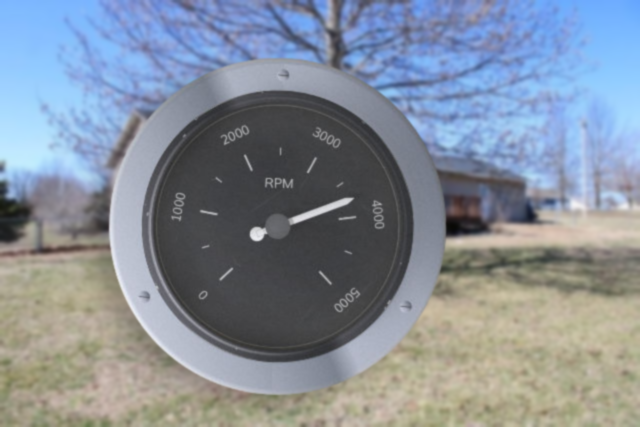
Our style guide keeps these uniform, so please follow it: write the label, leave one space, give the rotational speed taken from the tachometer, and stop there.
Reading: 3750 rpm
